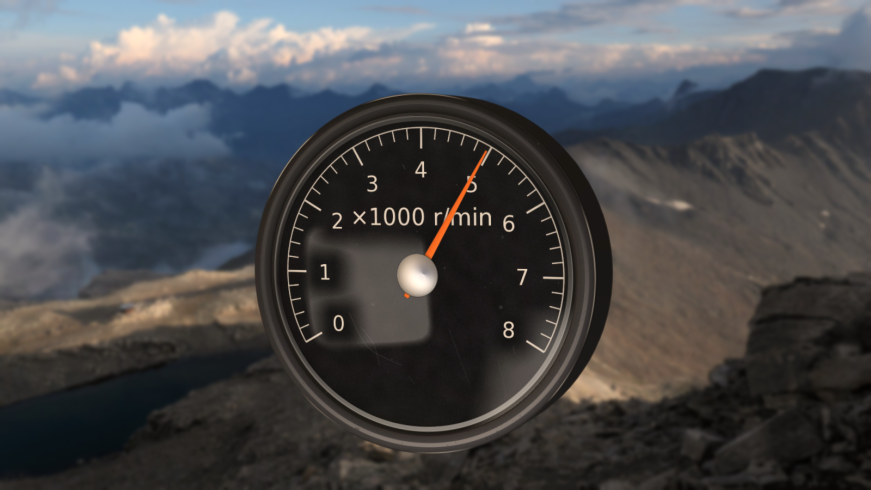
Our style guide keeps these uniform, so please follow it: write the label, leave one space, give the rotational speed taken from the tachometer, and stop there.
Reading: 5000 rpm
